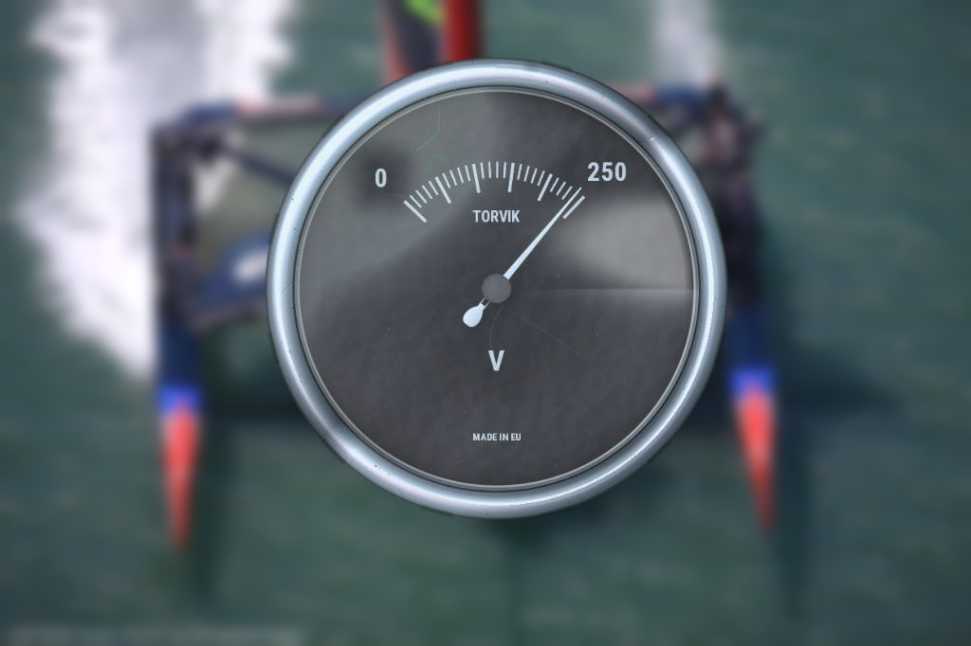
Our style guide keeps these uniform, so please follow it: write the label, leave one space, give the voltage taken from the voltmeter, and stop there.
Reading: 240 V
